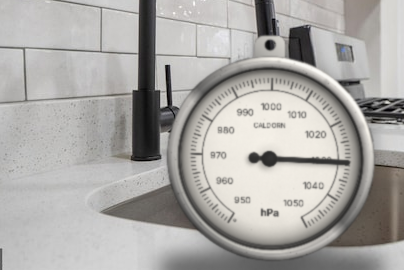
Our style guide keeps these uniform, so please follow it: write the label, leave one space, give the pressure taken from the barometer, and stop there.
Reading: 1030 hPa
